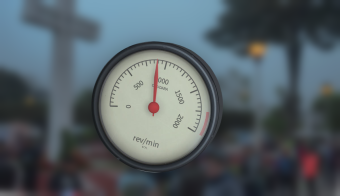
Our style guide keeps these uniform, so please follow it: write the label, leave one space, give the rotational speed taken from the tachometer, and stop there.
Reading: 900 rpm
